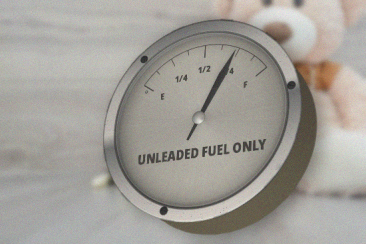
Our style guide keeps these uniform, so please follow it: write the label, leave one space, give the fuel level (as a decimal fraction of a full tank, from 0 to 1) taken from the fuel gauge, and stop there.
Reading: 0.75
